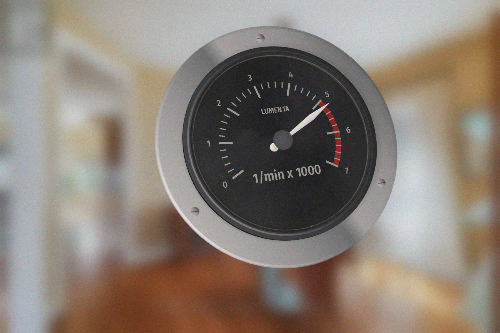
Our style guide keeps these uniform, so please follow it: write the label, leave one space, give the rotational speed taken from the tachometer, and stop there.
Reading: 5200 rpm
